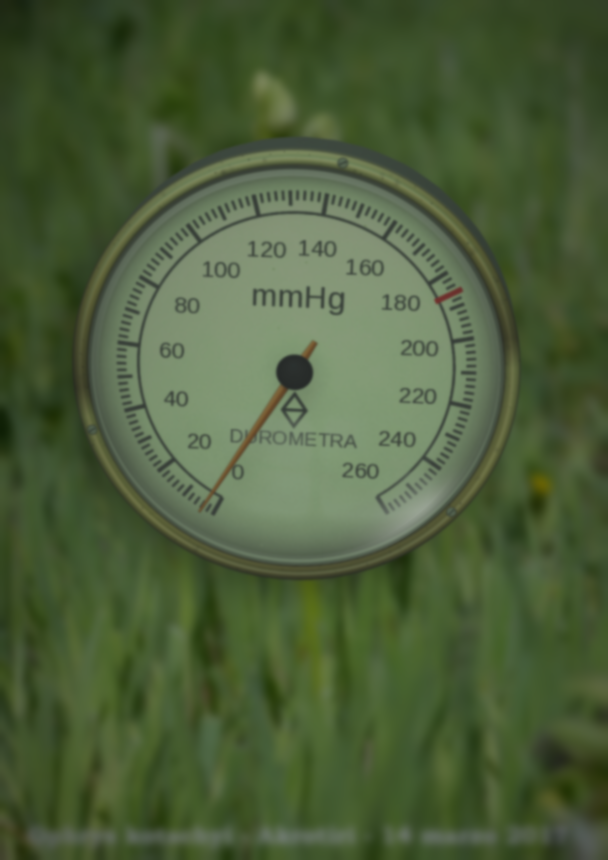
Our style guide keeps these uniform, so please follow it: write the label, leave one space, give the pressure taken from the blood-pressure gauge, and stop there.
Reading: 4 mmHg
